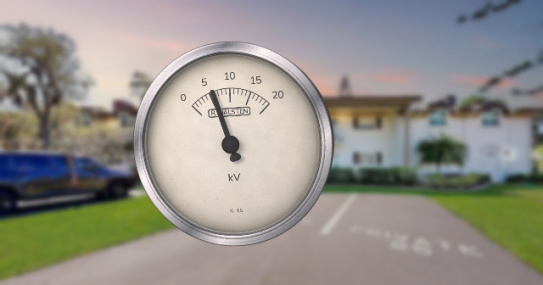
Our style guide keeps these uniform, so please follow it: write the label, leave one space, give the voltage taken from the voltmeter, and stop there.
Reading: 6 kV
